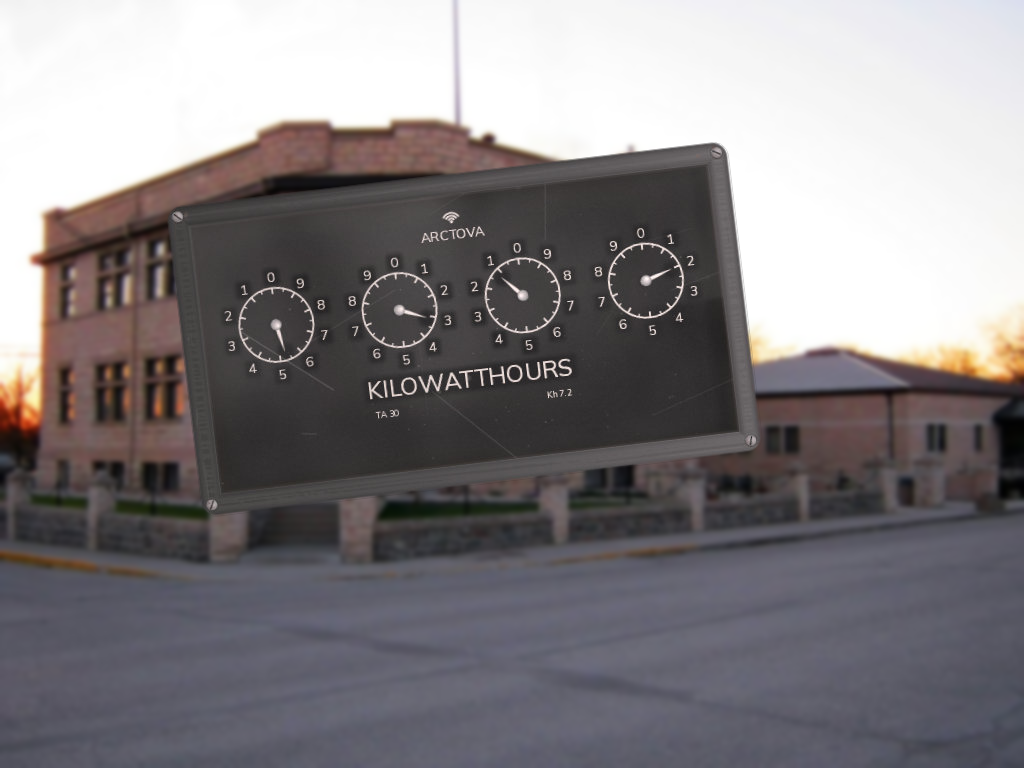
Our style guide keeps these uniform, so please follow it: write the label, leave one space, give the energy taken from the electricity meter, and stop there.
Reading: 5312 kWh
